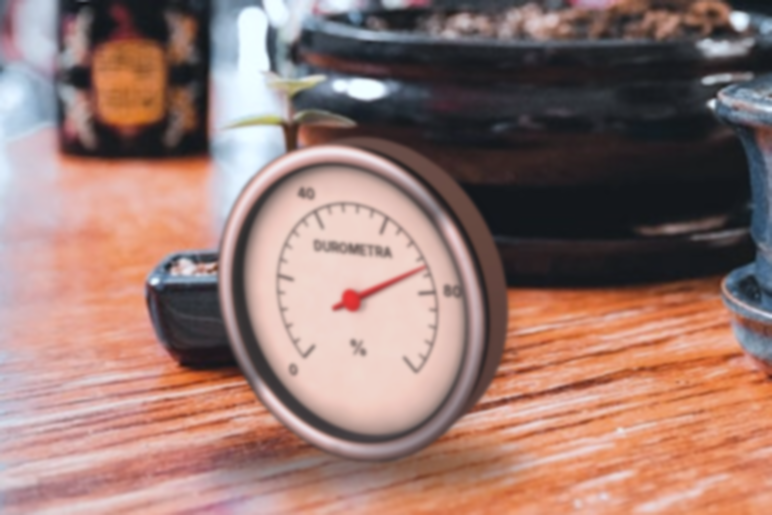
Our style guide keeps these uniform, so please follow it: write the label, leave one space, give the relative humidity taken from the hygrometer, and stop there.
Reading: 74 %
